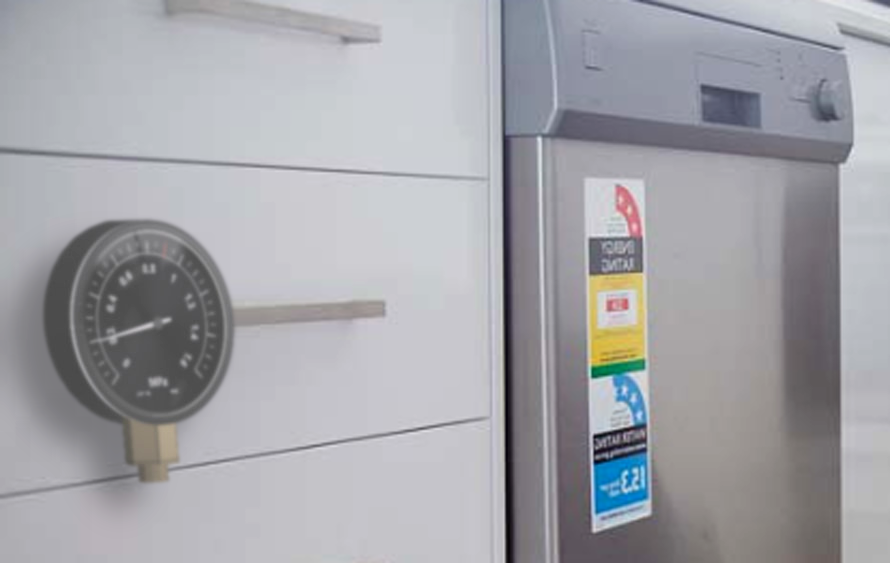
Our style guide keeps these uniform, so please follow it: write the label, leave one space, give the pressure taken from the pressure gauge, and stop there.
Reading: 0.2 MPa
